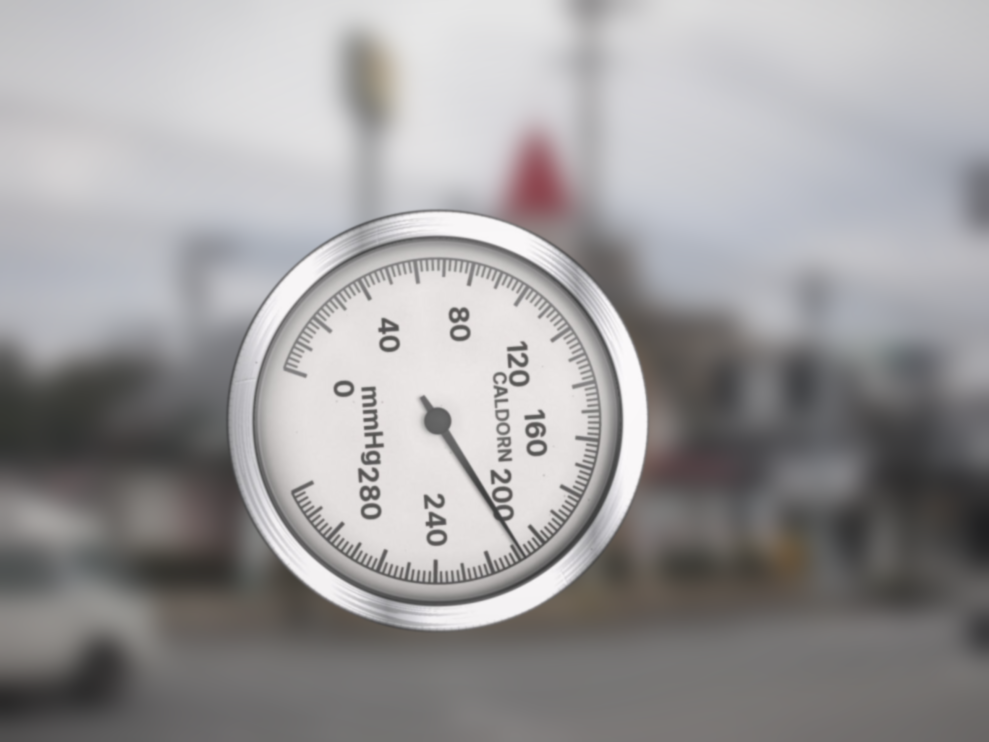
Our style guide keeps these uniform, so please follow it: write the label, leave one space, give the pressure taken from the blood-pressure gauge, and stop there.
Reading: 208 mmHg
